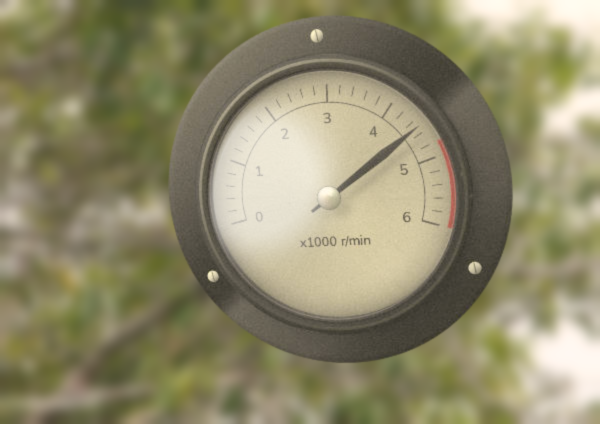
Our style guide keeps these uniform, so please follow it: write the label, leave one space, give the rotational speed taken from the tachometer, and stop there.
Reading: 4500 rpm
